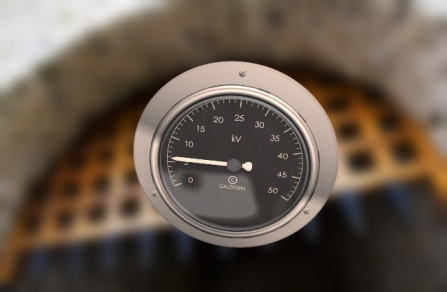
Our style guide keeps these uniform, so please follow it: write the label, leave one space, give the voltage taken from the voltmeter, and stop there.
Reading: 6 kV
